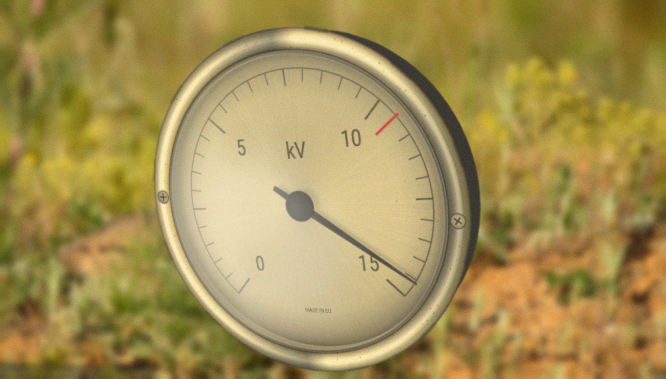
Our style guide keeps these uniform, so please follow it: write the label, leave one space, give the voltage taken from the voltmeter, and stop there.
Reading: 14.5 kV
